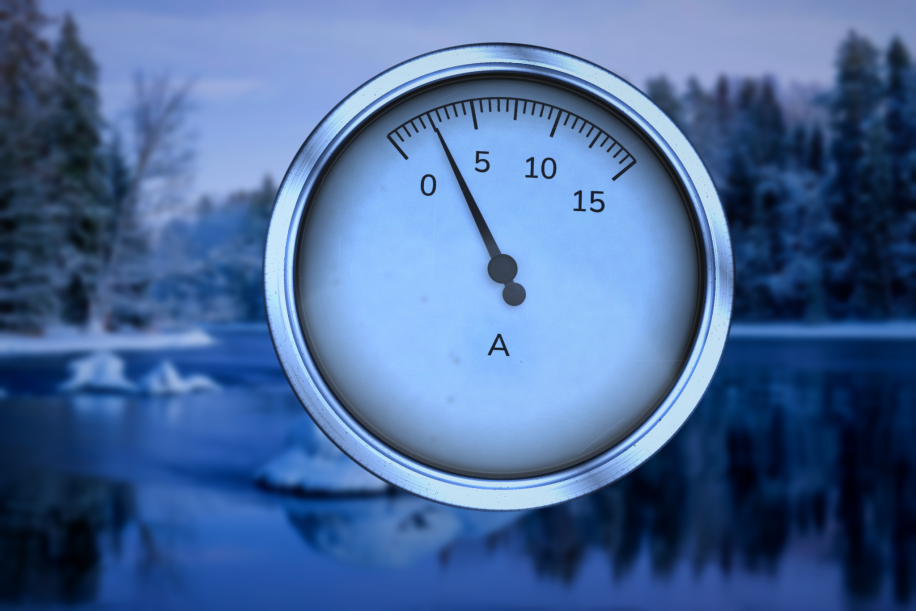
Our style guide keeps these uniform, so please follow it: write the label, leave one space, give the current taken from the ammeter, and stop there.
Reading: 2.5 A
